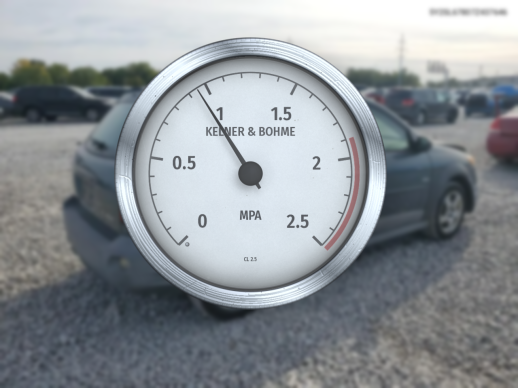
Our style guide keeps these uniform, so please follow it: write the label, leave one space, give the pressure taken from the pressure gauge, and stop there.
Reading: 0.95 MPa
